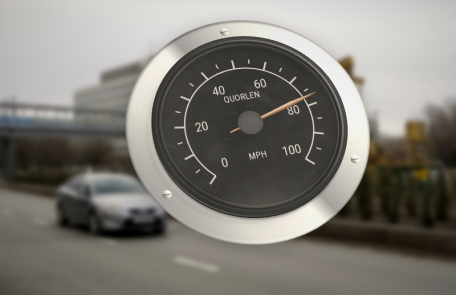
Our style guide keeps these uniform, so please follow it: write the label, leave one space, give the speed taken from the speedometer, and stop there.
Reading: 77.5 mph
